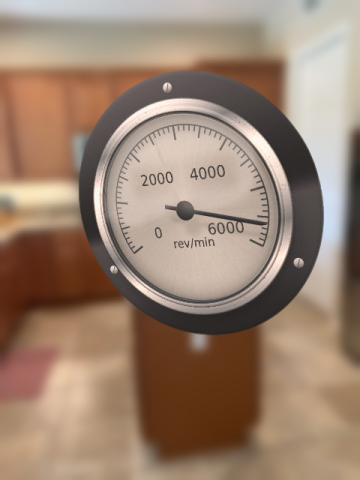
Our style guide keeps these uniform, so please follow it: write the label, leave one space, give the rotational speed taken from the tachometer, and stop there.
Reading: 5600 rpm
